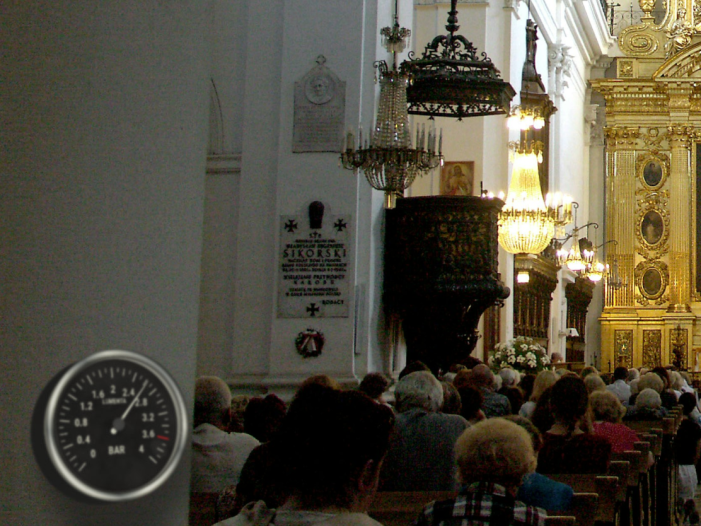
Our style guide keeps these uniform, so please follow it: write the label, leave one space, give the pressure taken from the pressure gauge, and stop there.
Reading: 2.6 bar
